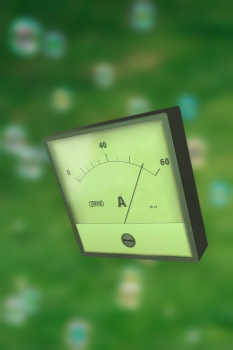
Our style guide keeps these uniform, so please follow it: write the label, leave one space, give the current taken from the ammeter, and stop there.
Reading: 55 A
